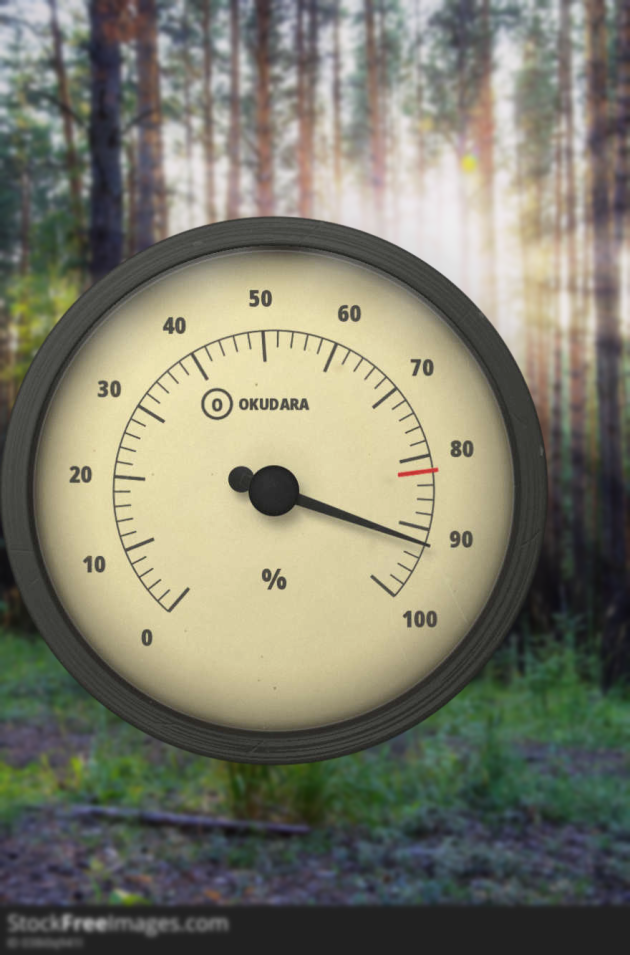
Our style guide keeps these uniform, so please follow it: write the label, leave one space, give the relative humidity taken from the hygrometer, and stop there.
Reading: 92 %
